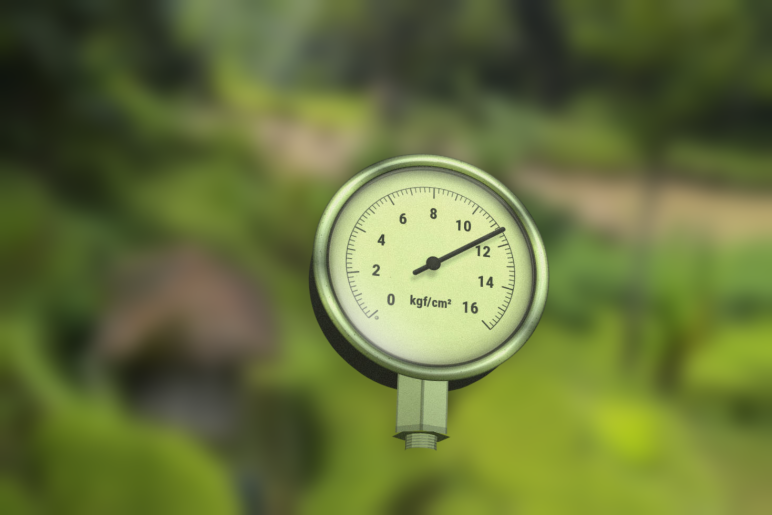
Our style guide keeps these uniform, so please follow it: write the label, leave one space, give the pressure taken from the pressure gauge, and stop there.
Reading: 11.4 kg/cm²
